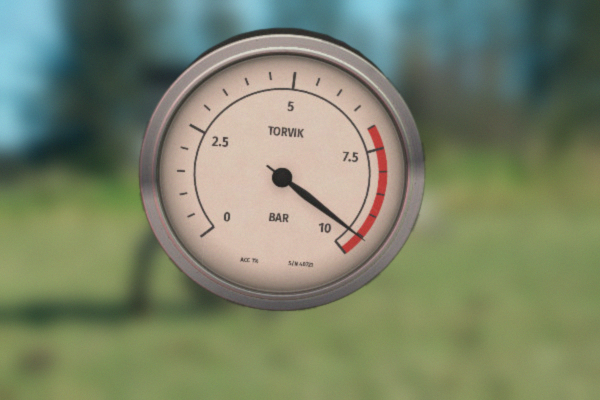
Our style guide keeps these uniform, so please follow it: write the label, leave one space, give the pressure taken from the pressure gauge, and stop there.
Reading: 9.5 bar
